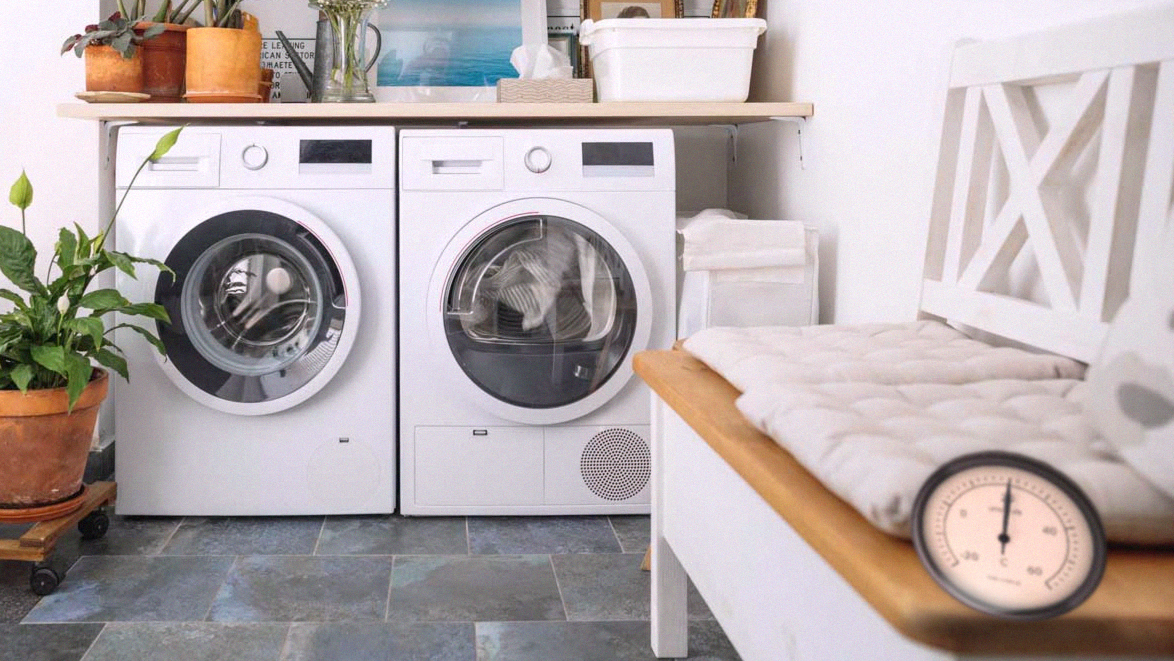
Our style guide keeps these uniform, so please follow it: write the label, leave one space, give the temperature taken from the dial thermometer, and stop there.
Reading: 20 °C
